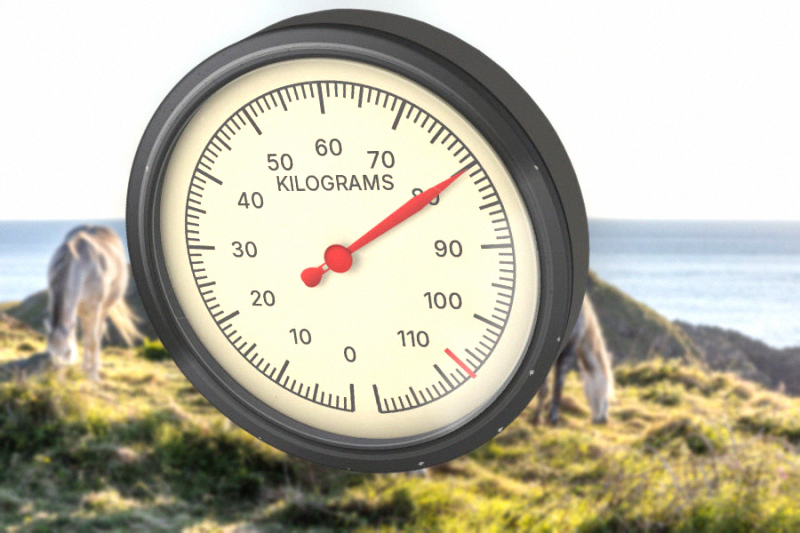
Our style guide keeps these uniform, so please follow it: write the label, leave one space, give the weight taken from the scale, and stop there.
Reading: 80 kg
